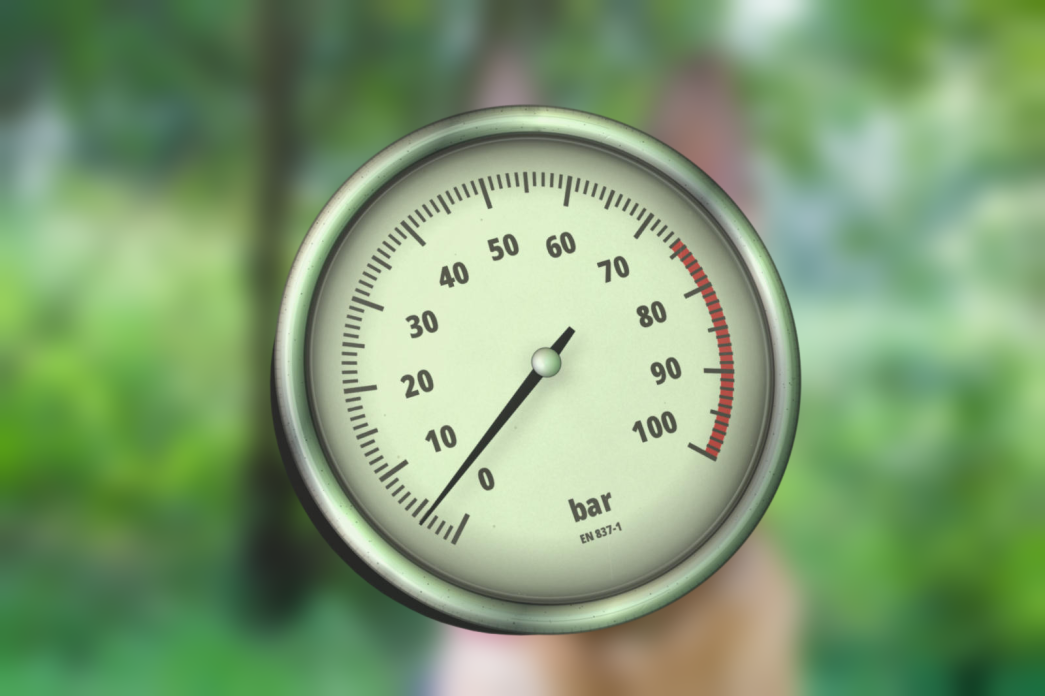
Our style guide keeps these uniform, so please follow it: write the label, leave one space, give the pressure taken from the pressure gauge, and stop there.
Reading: 4 bar
